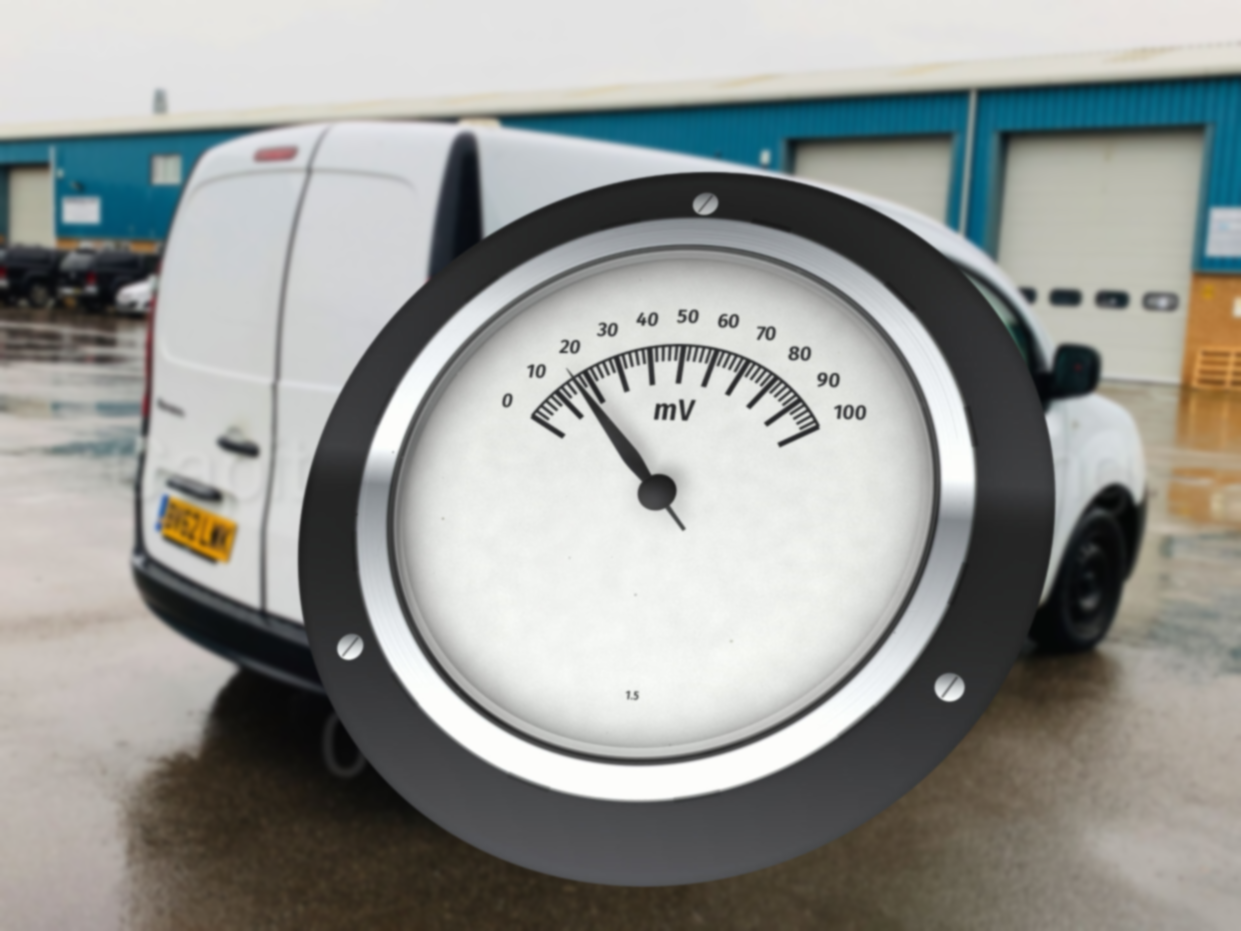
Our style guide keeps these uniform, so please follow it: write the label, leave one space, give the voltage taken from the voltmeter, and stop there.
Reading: 16 mV
